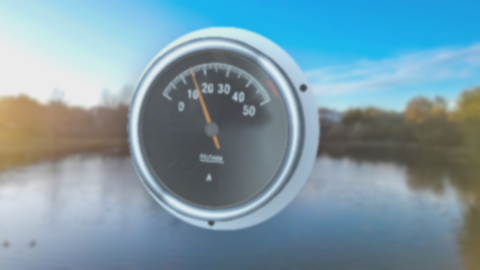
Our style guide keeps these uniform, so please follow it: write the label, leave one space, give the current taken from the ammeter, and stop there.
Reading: 15 A
